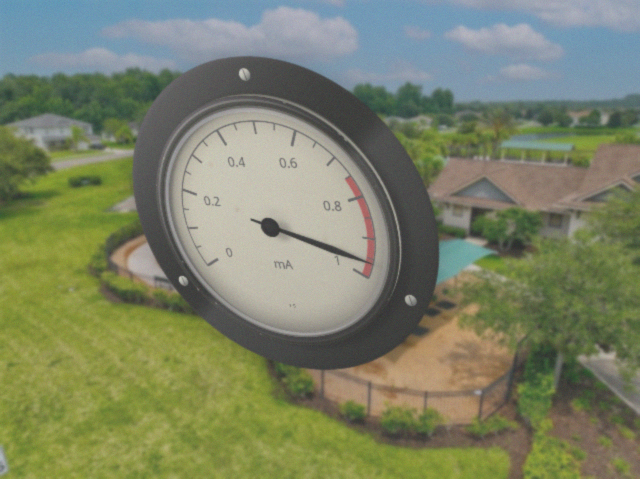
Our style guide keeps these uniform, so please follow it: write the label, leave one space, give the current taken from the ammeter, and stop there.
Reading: 0.95 mA
